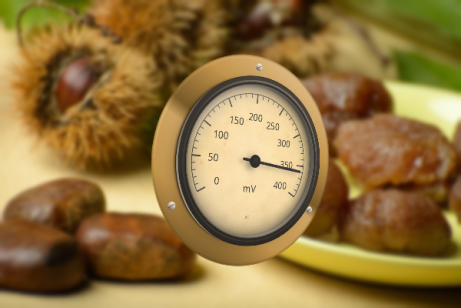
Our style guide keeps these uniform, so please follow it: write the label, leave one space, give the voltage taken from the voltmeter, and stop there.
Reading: 360 mV
